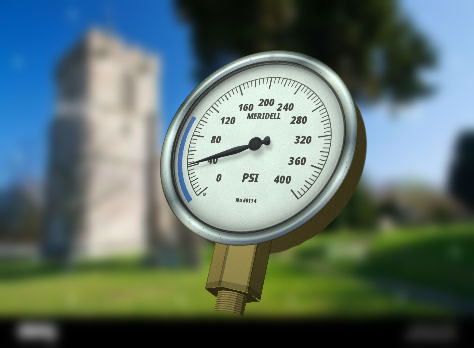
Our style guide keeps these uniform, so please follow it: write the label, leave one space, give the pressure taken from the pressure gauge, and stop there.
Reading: 40 psi
